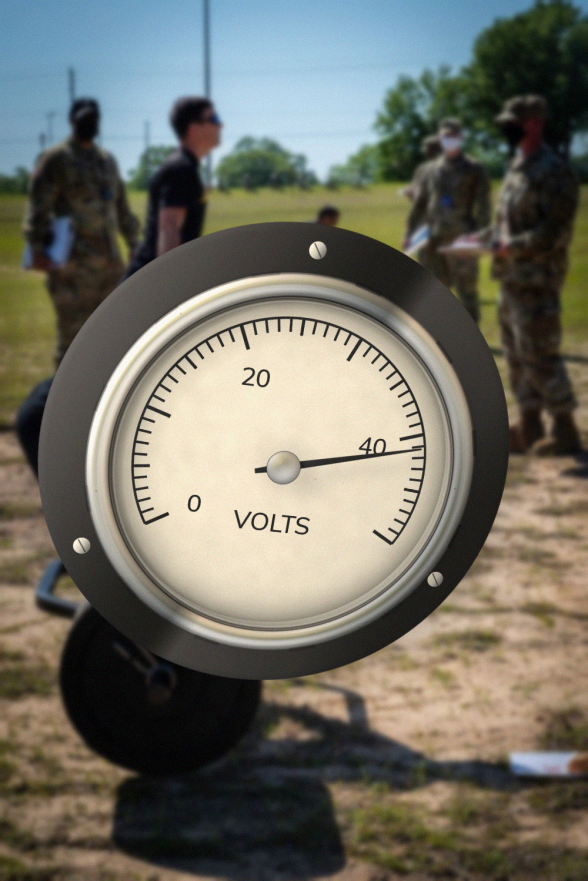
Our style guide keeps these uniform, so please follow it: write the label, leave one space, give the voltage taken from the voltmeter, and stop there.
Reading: 41 V
